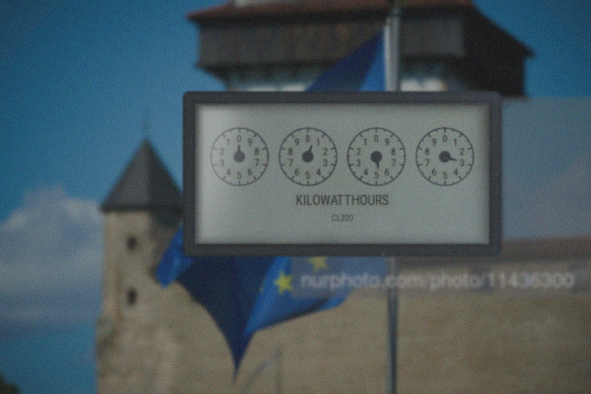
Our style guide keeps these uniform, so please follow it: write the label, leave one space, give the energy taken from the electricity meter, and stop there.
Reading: 53 kWh
